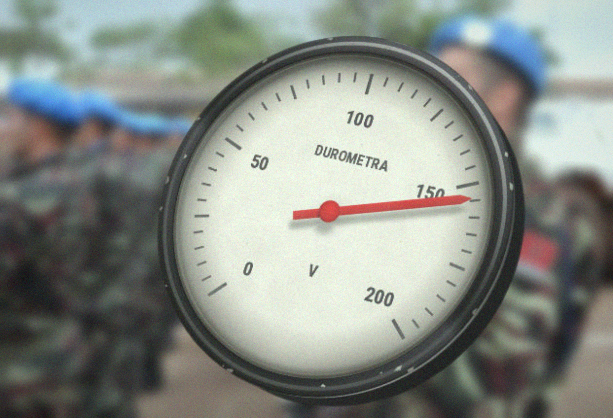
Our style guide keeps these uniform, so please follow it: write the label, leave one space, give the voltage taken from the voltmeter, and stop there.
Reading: 155 V
